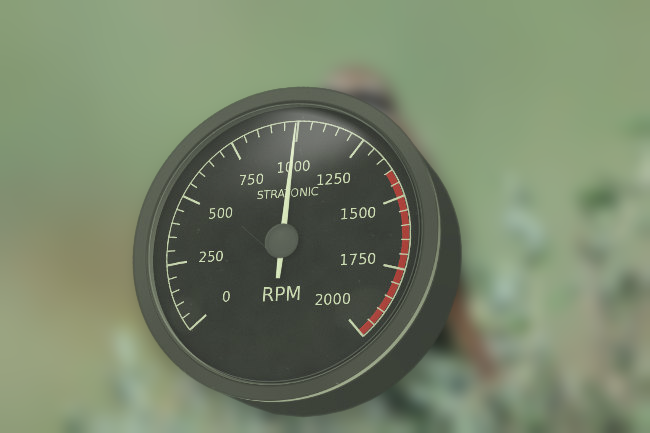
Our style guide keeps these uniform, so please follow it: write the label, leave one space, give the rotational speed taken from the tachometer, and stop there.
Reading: 1000 rpm
